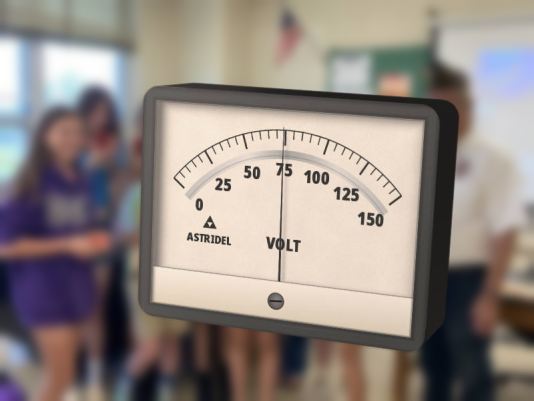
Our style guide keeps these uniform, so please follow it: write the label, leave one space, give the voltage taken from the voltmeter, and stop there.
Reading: 75 V
